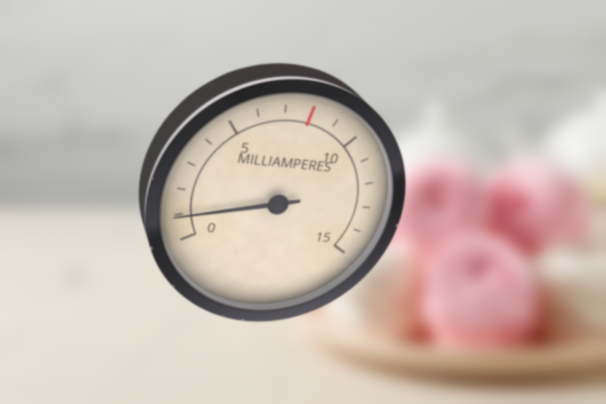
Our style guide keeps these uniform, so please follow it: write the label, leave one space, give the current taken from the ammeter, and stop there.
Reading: 1 mA
